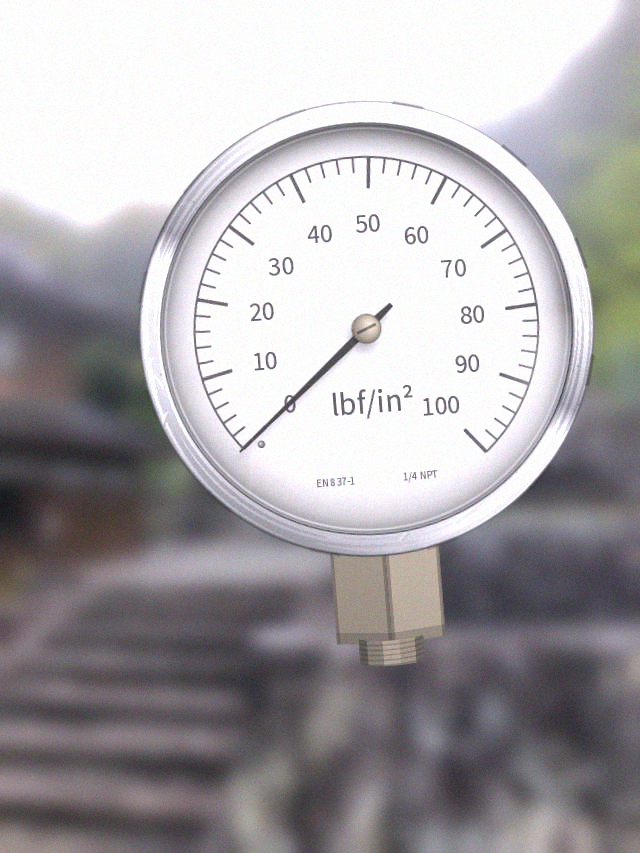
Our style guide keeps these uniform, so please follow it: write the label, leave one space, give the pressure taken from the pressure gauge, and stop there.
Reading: 0 psi
